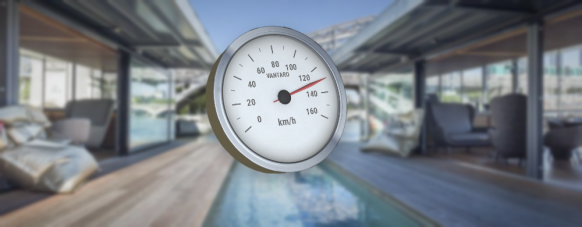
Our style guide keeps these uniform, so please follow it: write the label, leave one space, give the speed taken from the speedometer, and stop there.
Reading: 130 km/h
